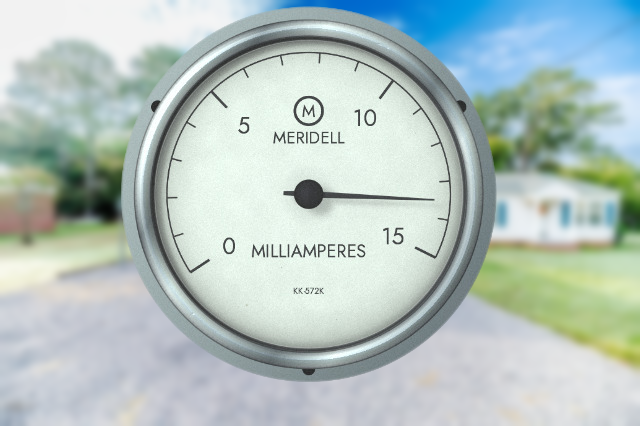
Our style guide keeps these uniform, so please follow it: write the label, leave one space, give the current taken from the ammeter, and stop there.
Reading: 13.5 mA
